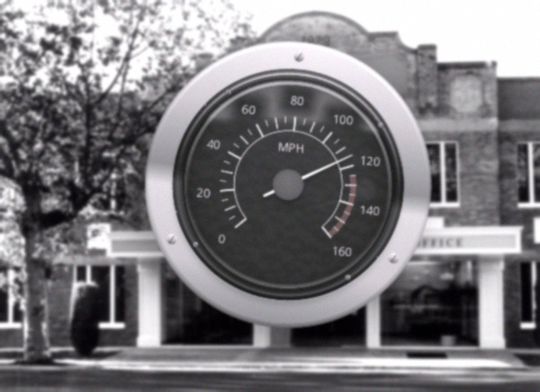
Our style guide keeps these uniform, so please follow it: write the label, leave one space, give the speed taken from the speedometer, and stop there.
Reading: 115 mph
